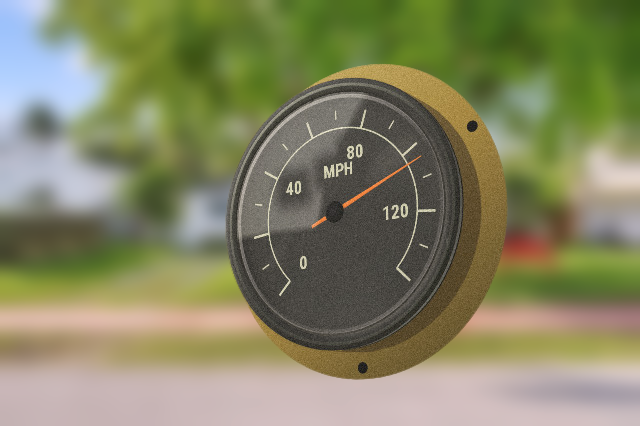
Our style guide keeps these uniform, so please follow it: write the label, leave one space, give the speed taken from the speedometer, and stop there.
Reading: 105 mph
